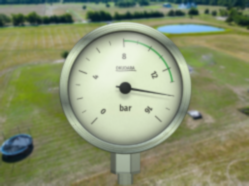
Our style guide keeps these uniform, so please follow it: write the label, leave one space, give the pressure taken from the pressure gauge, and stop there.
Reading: 14 bar
